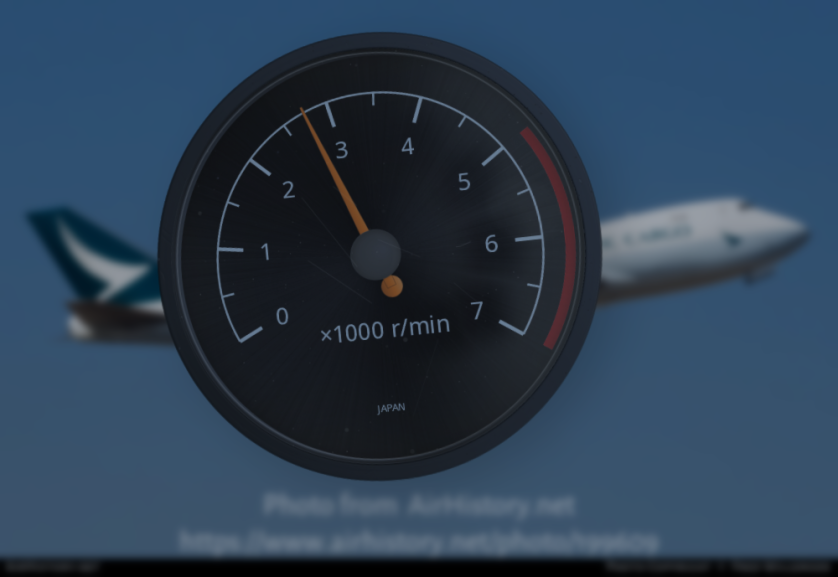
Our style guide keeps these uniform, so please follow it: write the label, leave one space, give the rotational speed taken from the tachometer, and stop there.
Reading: 2750 rpm
